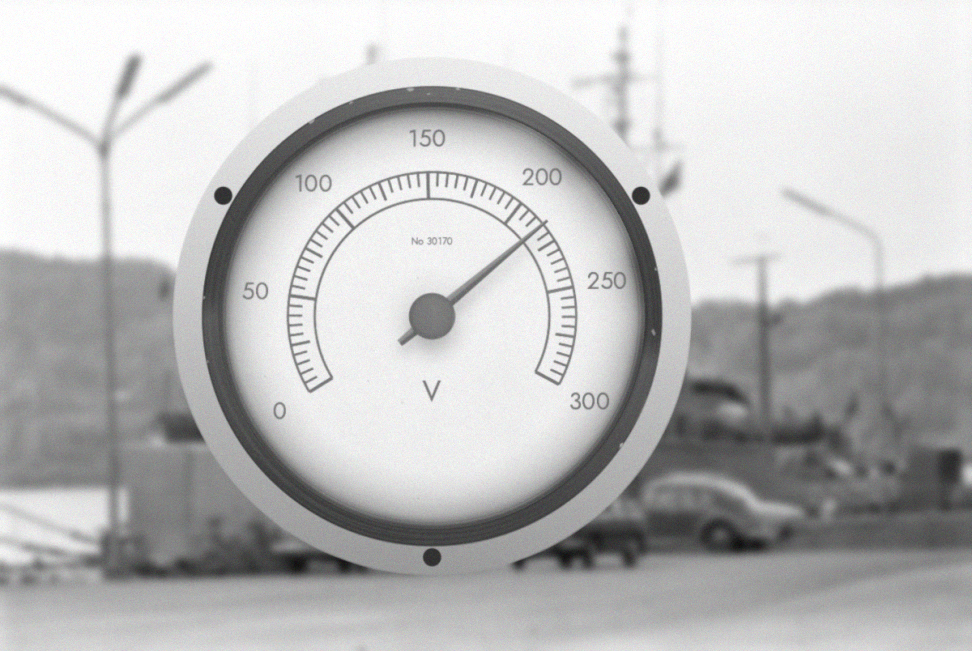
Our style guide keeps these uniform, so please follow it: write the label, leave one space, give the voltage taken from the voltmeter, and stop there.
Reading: 215 V
